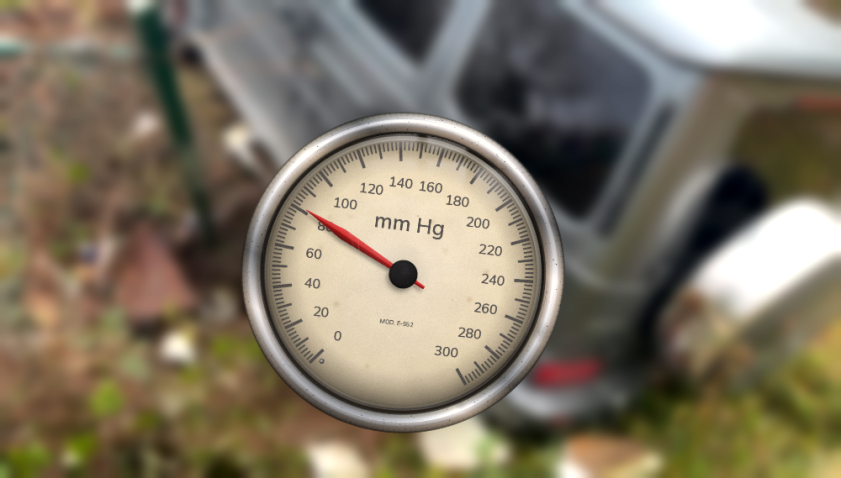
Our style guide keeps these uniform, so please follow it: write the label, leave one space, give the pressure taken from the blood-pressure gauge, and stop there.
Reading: 82 mmHg
